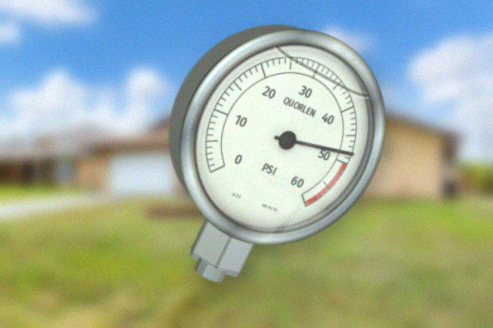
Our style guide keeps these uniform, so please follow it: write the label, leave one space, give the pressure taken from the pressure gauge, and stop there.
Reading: 48 psi
